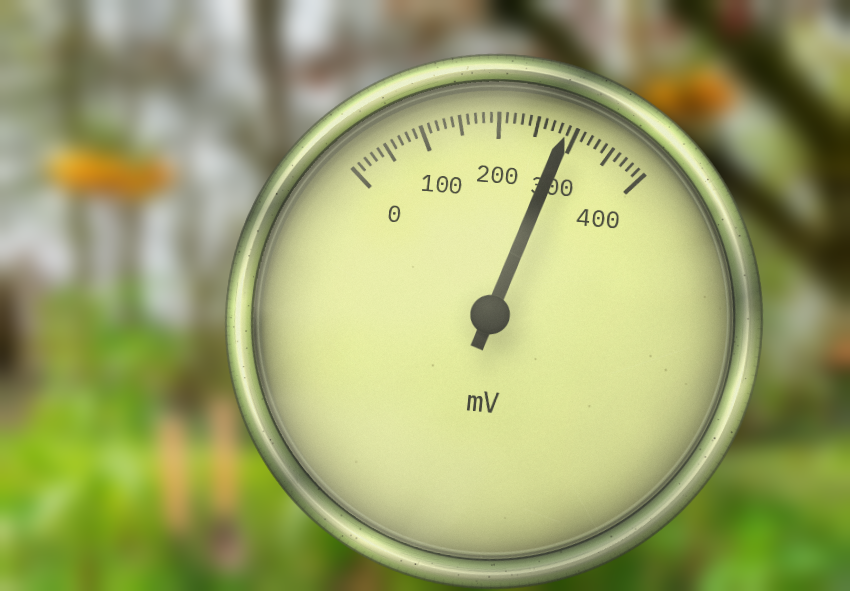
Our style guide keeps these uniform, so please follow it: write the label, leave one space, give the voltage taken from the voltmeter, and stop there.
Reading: 290 mV
